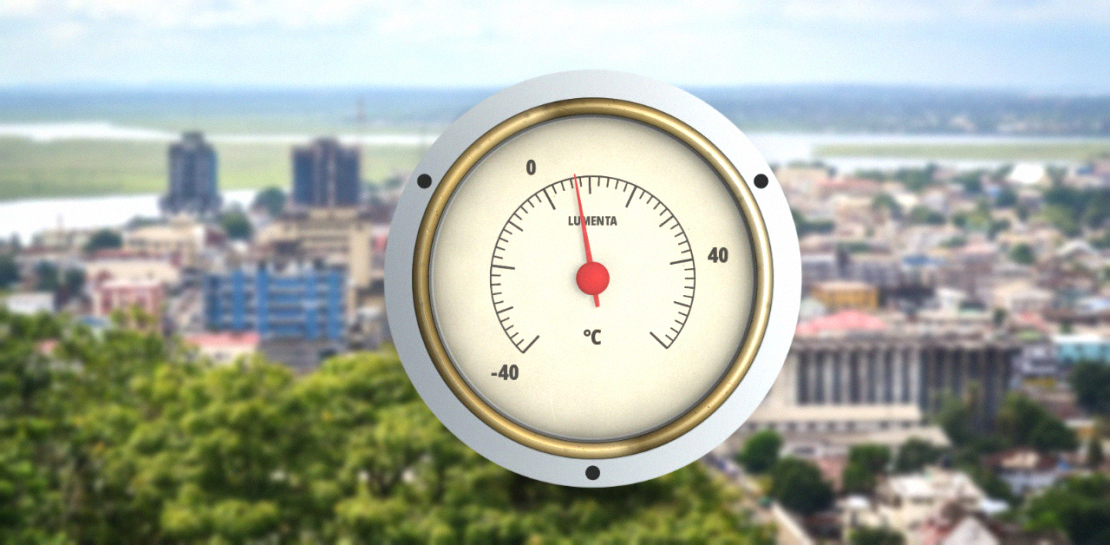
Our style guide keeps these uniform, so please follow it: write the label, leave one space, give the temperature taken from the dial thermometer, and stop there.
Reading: 7 °C
